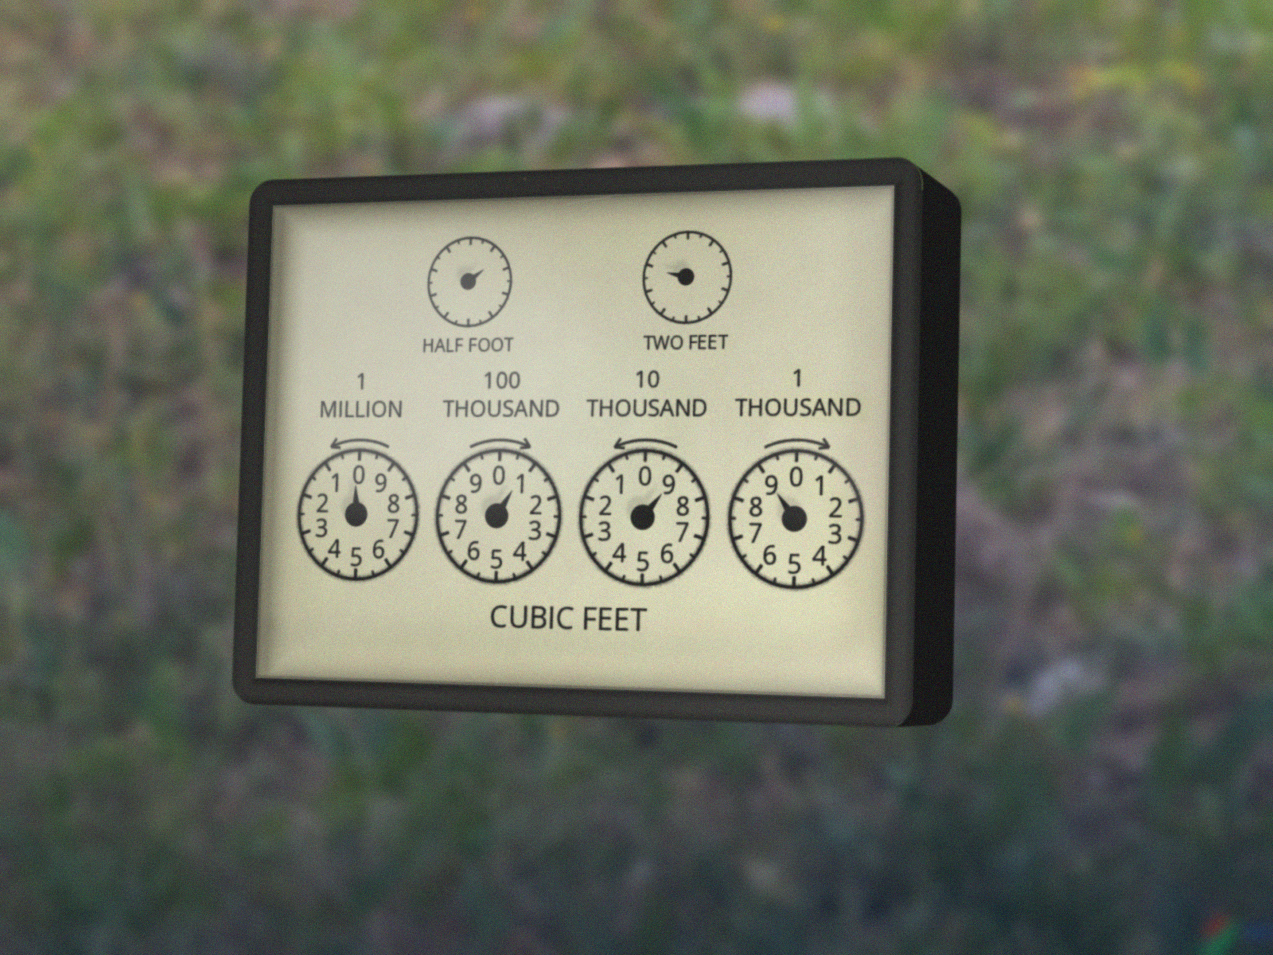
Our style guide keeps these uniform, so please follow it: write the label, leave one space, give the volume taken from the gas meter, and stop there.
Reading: 8900 ft³
